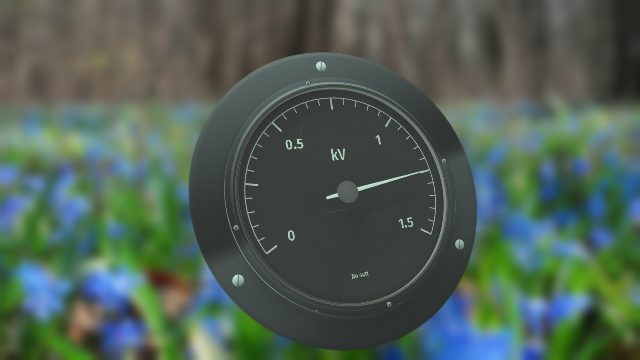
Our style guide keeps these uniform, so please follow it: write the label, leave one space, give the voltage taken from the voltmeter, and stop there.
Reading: 1.25 kV
